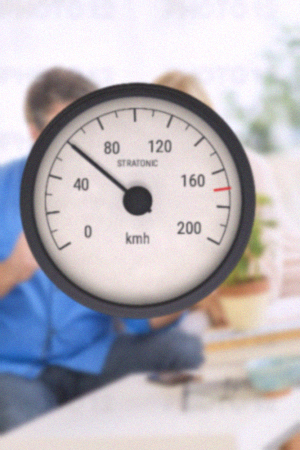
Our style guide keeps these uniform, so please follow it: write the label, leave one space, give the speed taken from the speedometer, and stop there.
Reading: 60 km/h
